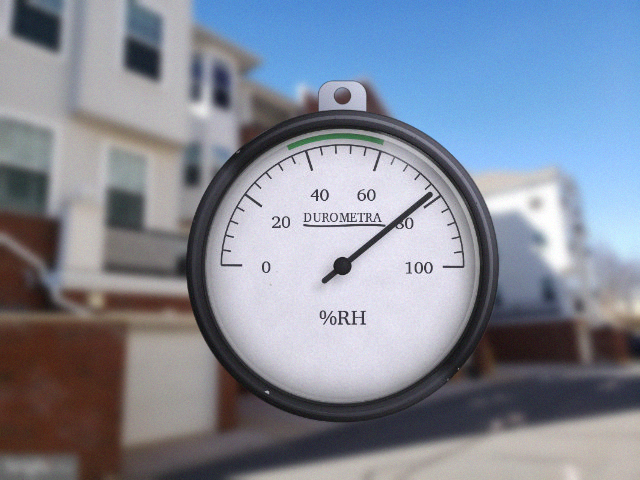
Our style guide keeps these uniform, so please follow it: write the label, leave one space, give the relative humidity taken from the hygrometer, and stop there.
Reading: 78 %
